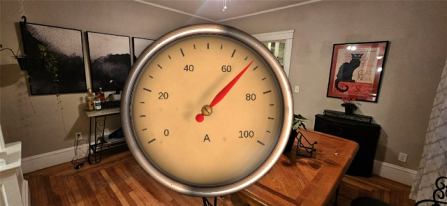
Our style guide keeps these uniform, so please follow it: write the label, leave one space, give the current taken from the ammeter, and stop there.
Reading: 67.5 A
